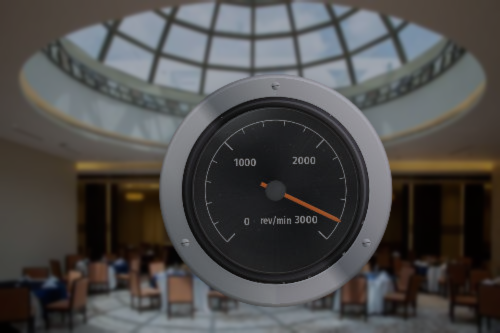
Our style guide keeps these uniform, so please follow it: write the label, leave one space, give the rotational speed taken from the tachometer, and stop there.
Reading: 2800 rpm
